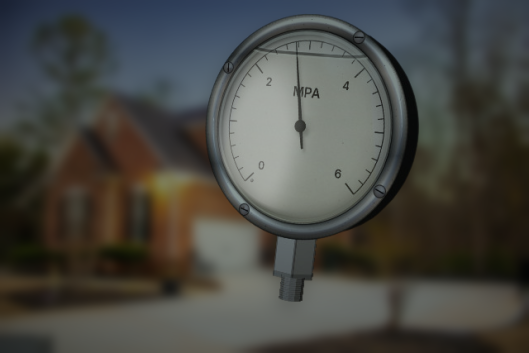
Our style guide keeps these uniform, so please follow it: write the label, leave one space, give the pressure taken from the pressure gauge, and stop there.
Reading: 2.8 MPa
